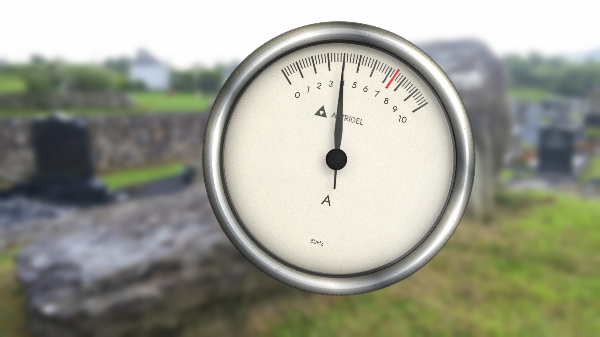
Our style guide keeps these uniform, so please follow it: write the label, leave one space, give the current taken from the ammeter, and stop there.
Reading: 4 A
